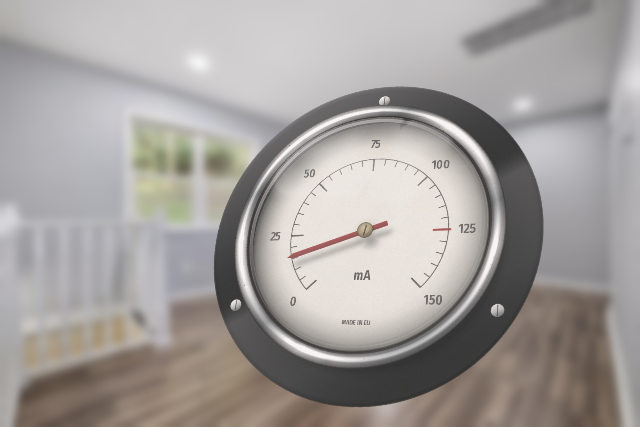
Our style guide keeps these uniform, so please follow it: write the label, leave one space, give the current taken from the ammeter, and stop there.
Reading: 15 mA
